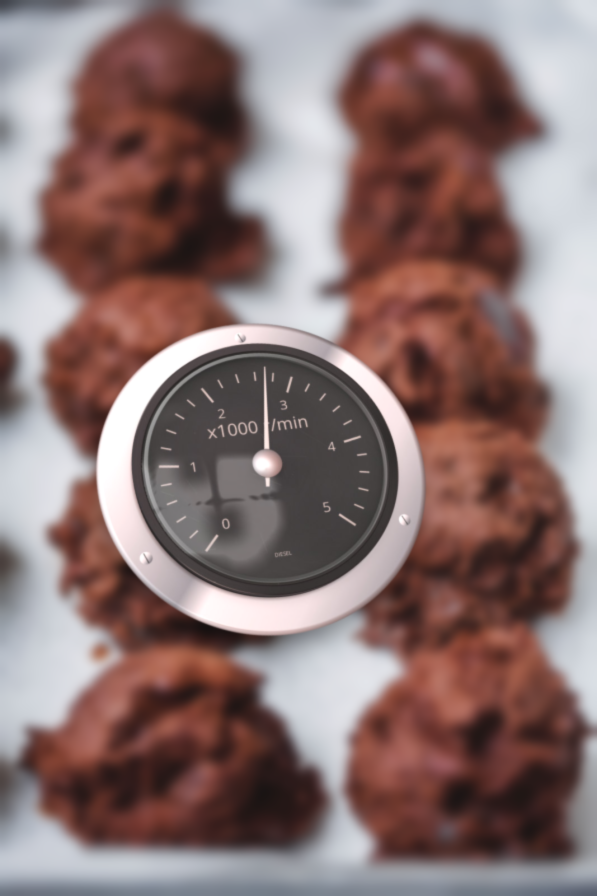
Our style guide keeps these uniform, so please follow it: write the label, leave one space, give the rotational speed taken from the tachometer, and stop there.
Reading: 2700 rpm
